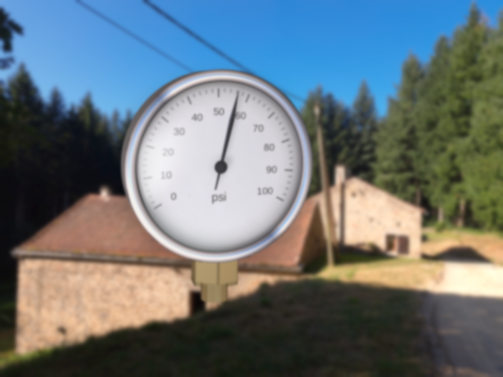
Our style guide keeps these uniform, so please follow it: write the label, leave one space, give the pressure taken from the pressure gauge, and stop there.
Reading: 56 psi
